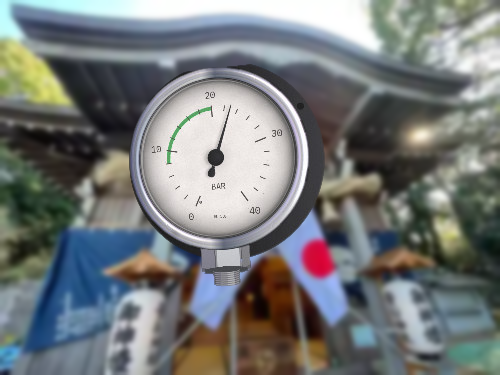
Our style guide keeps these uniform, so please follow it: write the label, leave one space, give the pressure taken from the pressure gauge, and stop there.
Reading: 23 bar
